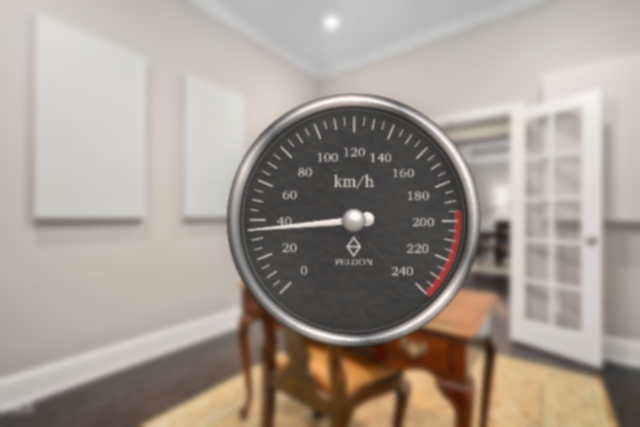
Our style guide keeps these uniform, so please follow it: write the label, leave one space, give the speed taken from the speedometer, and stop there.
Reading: 35 km/h
